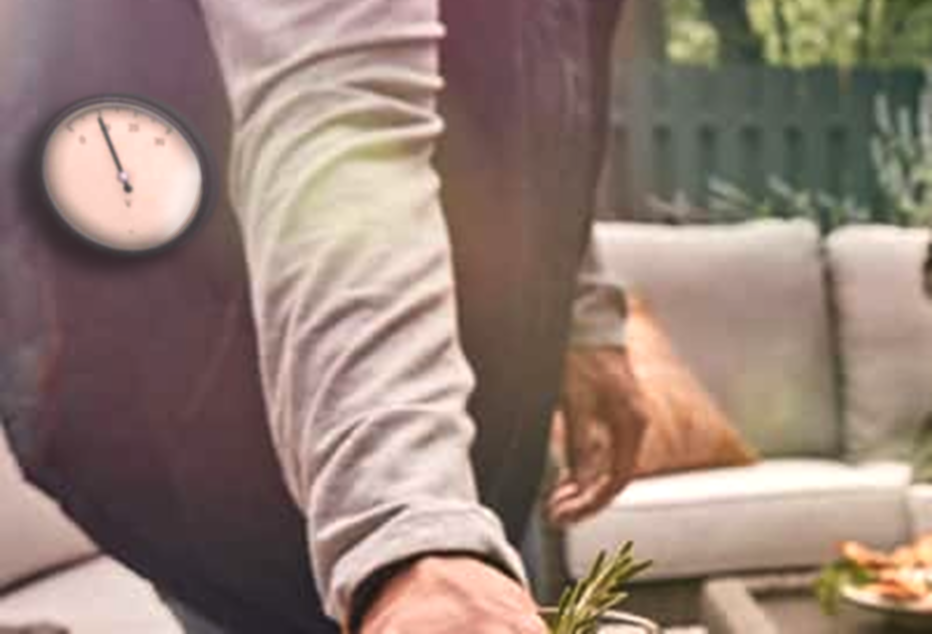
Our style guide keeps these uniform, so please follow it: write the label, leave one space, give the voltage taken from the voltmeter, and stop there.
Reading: 10 V
